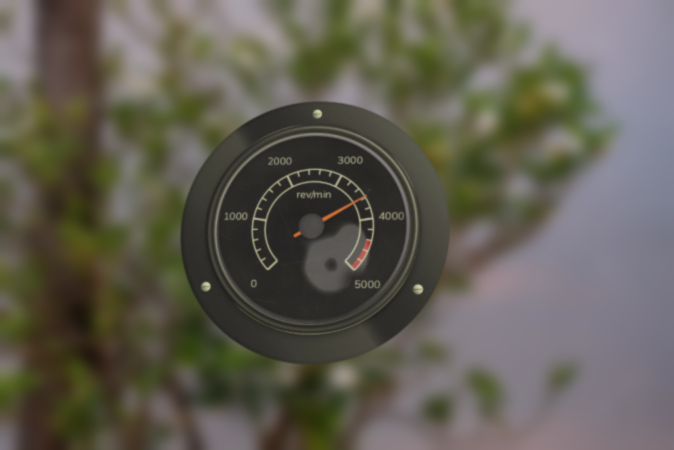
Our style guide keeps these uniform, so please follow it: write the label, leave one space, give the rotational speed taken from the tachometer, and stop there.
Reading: 3600 rpm
